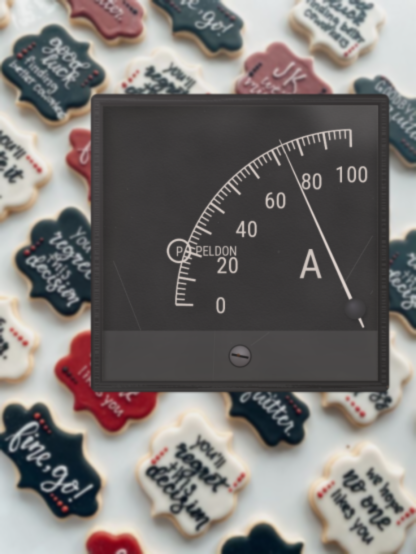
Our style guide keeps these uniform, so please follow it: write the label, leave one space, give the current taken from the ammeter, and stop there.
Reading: 74 A
